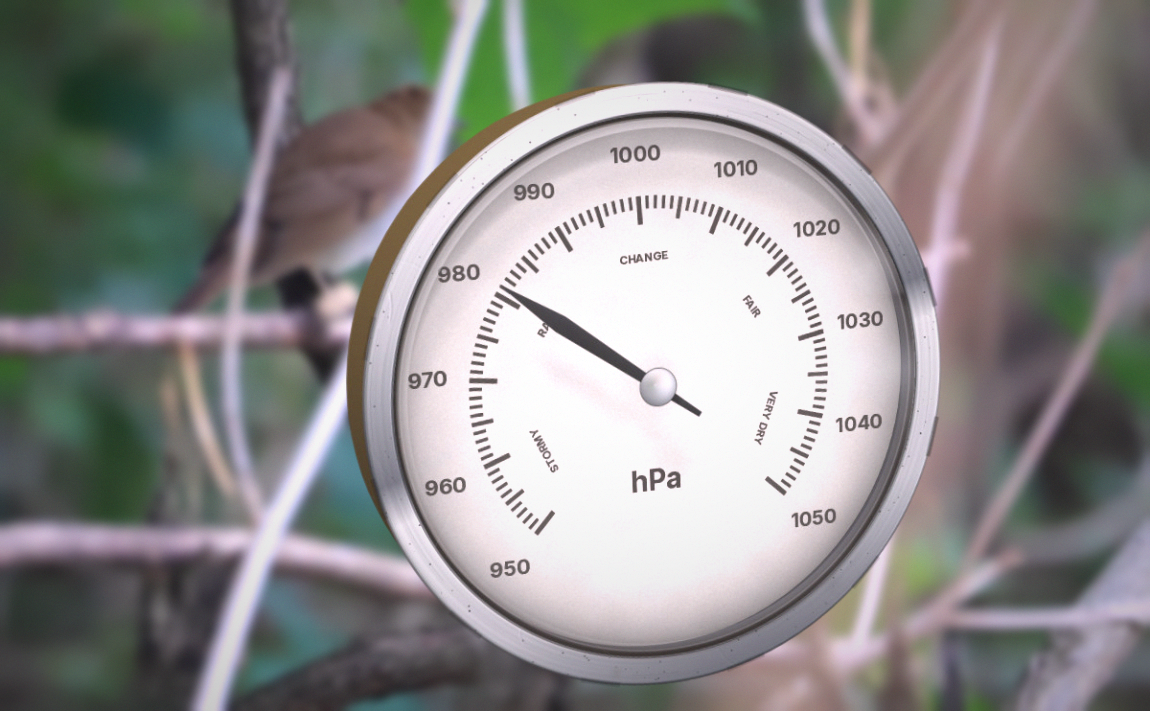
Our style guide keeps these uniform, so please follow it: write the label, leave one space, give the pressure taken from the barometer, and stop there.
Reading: 981 hPa
